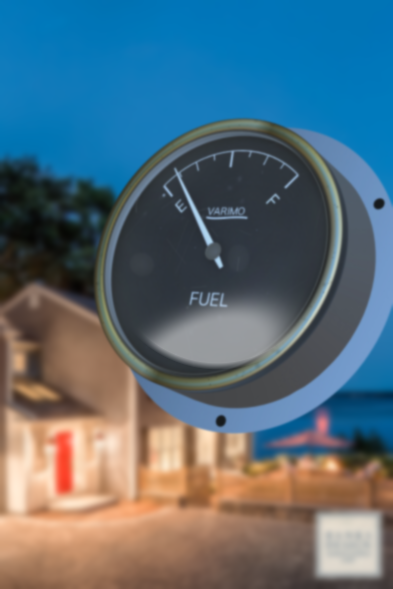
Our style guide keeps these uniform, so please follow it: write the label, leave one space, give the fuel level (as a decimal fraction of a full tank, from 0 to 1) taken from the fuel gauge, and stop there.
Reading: 0.125
